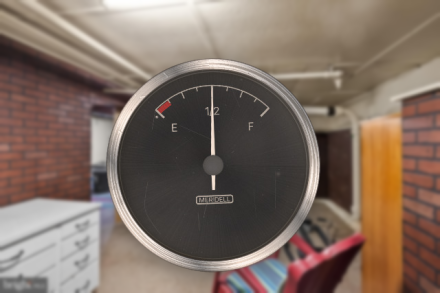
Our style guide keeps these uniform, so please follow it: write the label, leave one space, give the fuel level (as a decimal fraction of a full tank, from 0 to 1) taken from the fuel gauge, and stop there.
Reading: 0.5
